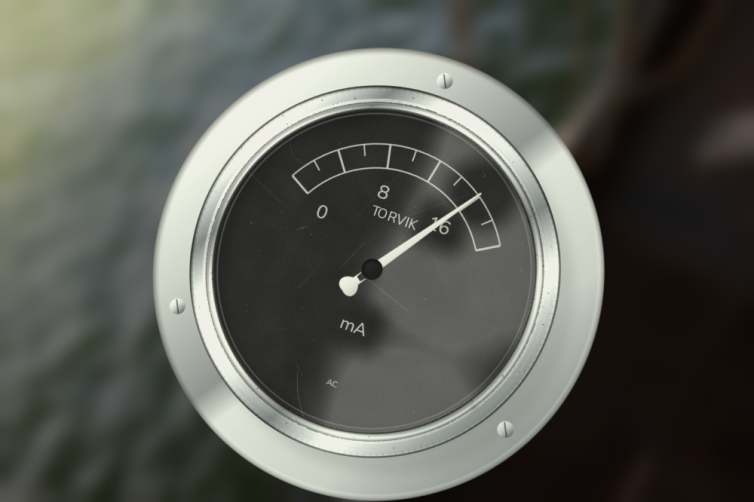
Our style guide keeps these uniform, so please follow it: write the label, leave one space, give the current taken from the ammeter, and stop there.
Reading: 16 mA
